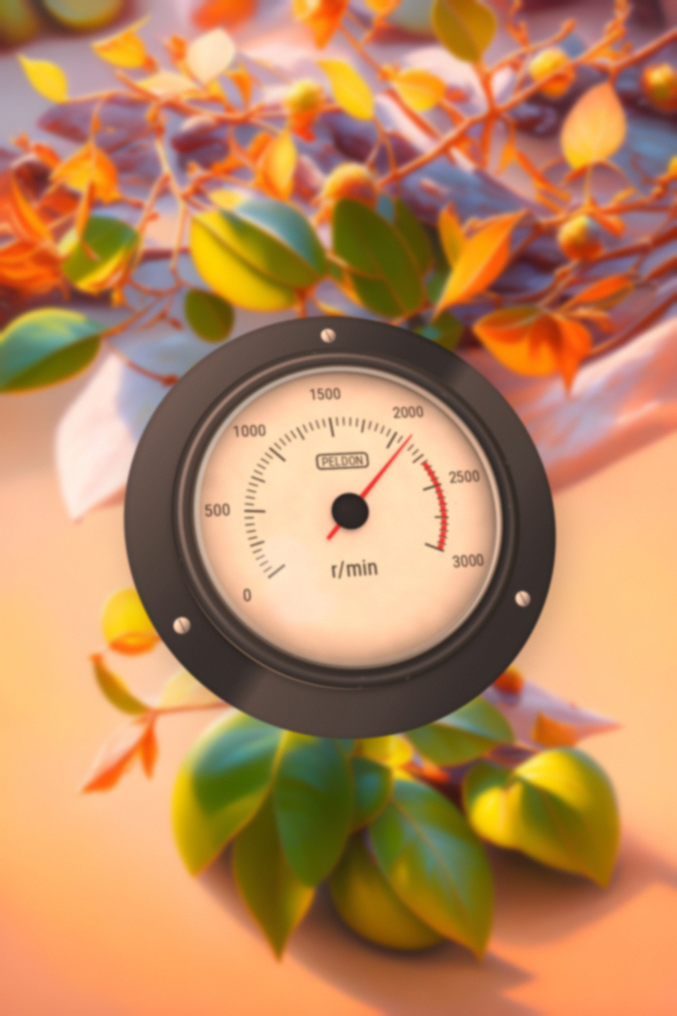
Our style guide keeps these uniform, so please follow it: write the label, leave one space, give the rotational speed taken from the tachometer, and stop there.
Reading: 2100 rpm
